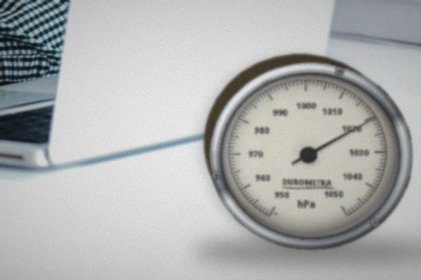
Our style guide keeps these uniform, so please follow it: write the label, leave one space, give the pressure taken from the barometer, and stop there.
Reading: 1020 hPa
